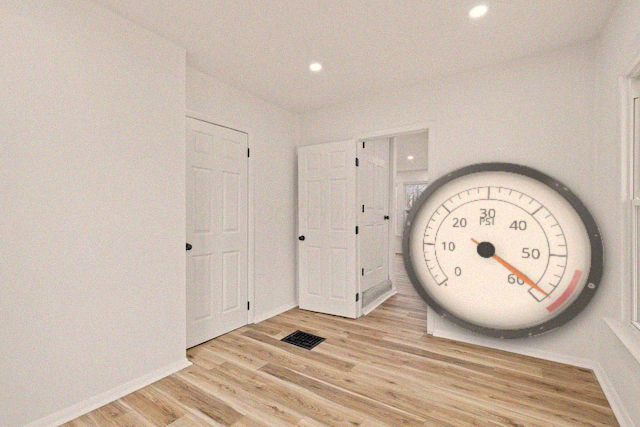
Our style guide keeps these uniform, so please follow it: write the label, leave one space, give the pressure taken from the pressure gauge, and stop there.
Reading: 58 psi
